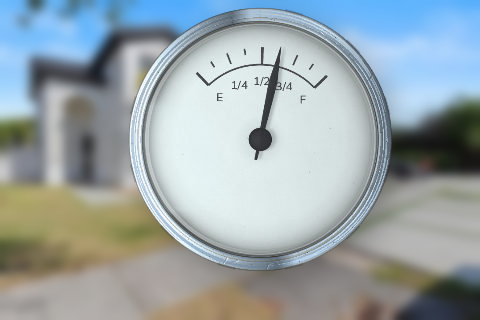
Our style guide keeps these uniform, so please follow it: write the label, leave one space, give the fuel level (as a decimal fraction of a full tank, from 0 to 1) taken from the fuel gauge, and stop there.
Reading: 0.625
